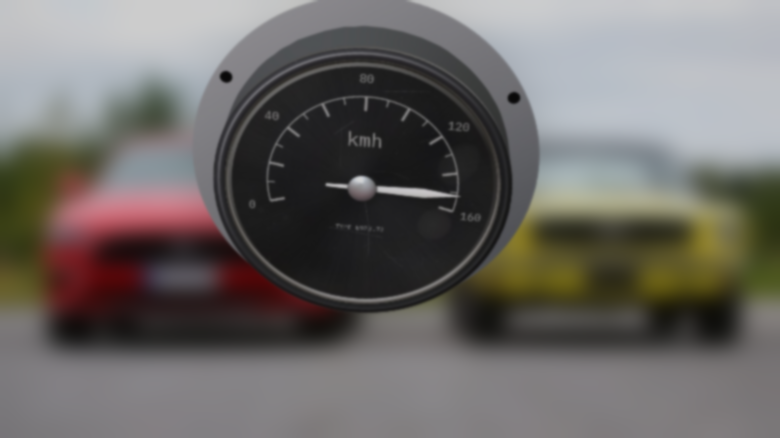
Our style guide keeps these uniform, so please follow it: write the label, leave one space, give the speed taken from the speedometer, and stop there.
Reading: 150 km/h
